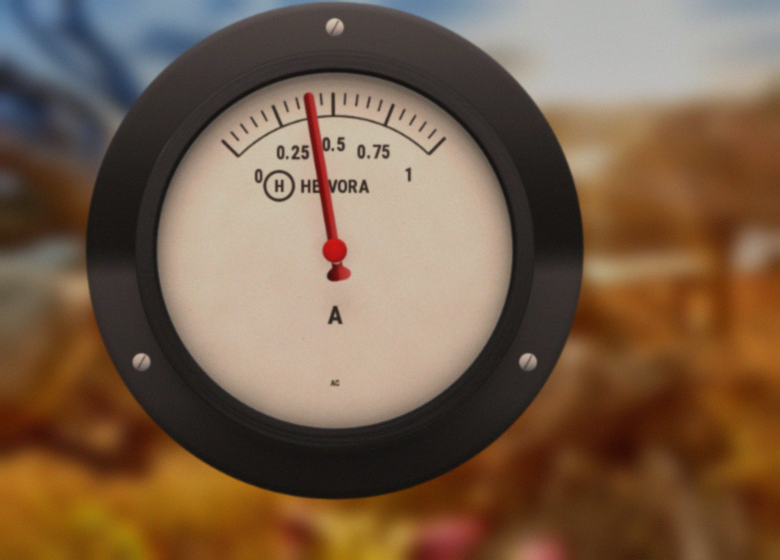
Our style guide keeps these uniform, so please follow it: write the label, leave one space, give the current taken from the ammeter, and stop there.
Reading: 0.4 A
